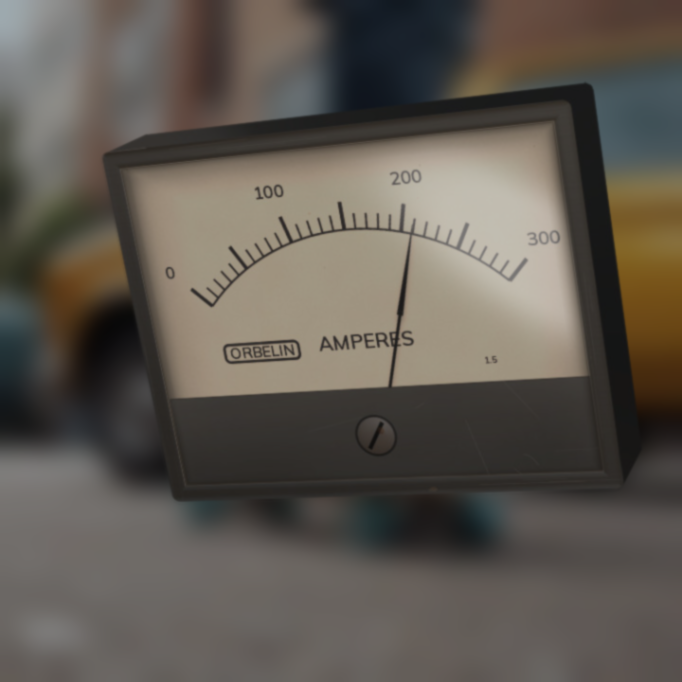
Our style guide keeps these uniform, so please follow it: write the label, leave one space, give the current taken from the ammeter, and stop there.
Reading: 210 A
